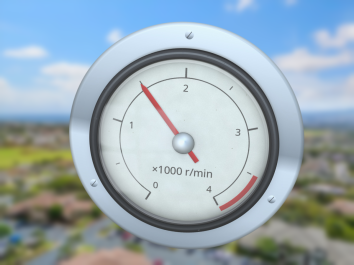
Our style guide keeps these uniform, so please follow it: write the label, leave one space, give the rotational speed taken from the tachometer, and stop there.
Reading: 1500 rpm
